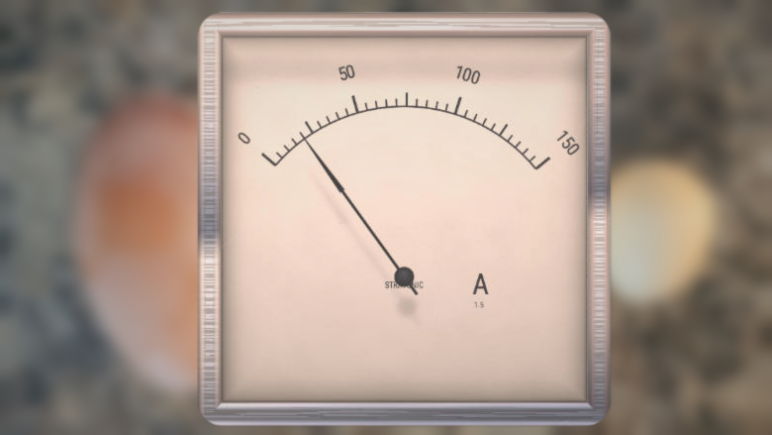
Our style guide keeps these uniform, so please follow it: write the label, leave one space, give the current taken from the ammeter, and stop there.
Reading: 20 A
